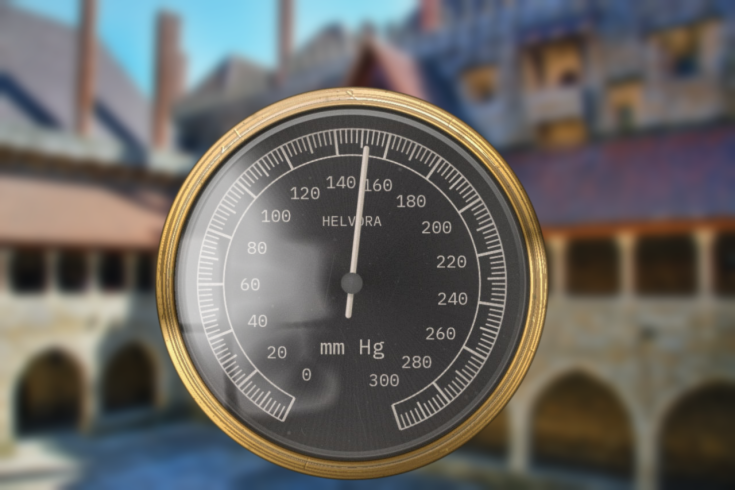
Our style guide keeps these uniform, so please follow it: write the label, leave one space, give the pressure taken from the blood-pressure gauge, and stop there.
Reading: 152 mmHg
